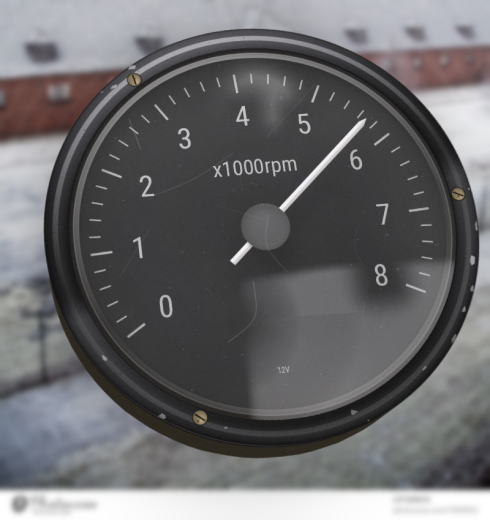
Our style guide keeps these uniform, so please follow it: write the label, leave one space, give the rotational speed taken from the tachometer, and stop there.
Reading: 5700 rpm
